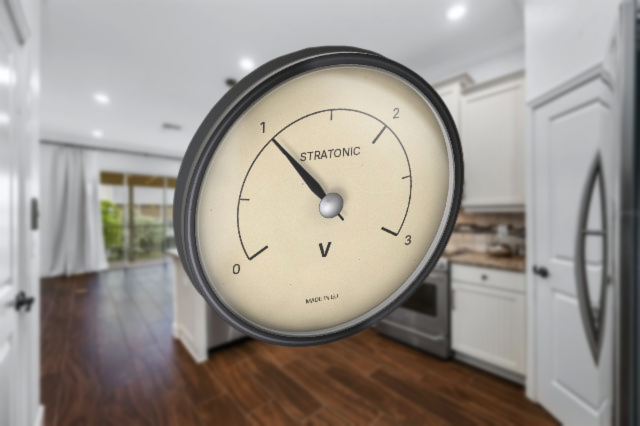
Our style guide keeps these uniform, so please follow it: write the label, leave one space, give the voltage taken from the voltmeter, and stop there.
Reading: 1 V
